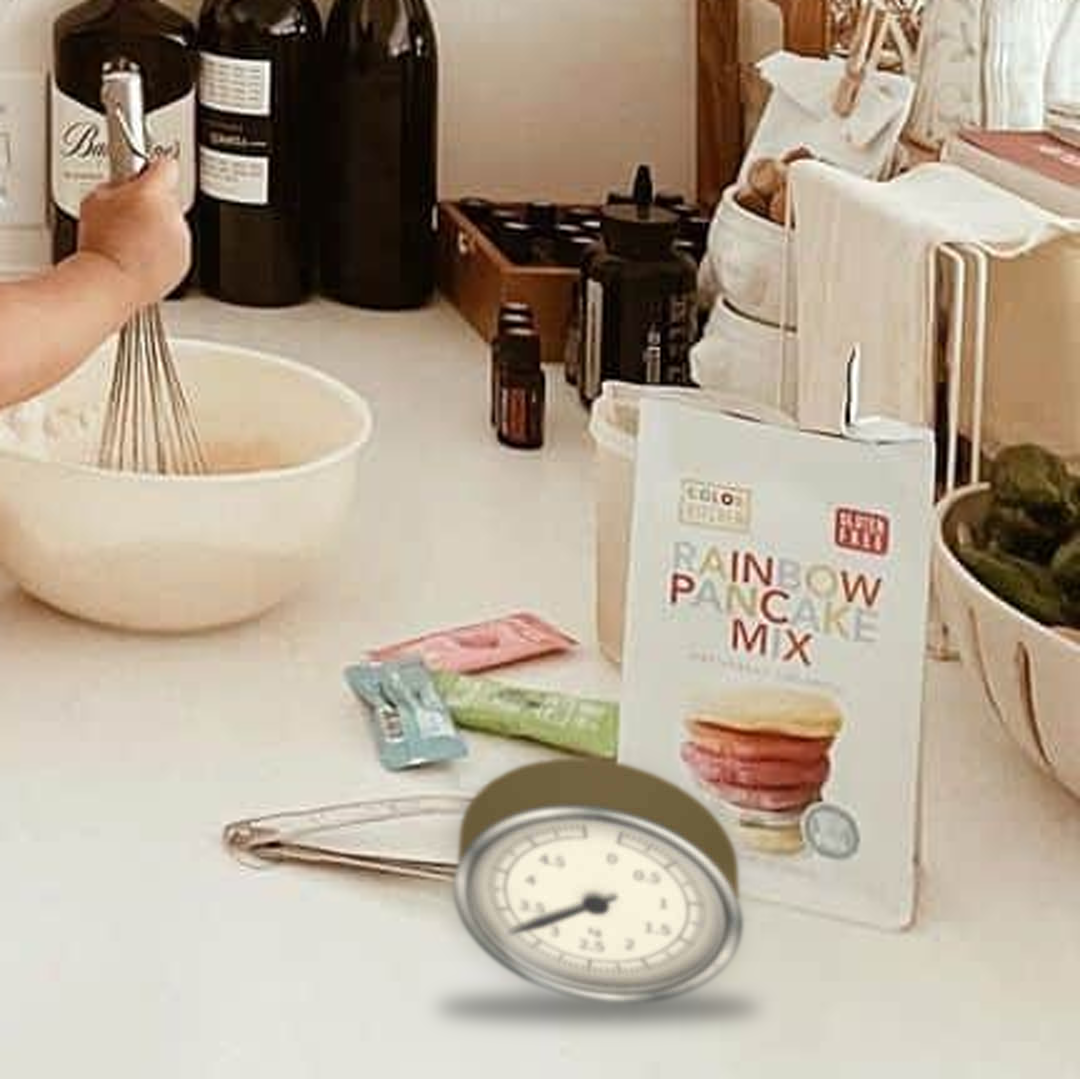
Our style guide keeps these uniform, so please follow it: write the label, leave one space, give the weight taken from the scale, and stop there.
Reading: 3.25 kg
